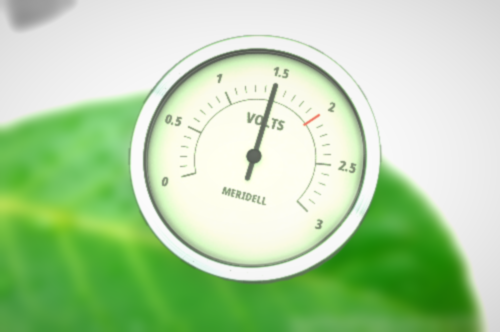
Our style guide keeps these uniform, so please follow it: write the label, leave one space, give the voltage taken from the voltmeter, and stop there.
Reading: 1.5 V
